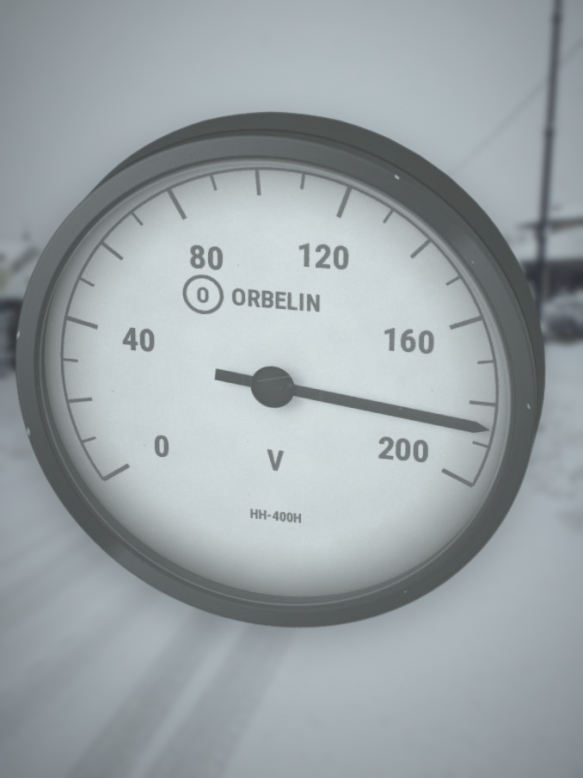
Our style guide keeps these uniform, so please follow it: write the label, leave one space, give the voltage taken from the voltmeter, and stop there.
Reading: 185 V
